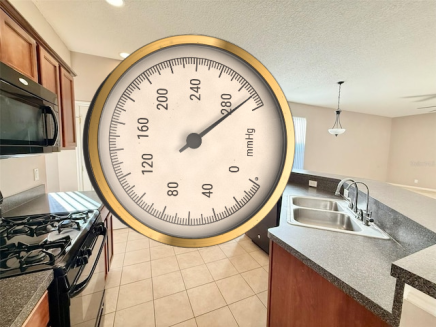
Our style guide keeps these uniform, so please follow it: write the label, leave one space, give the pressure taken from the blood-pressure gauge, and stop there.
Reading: 290 mmHg
